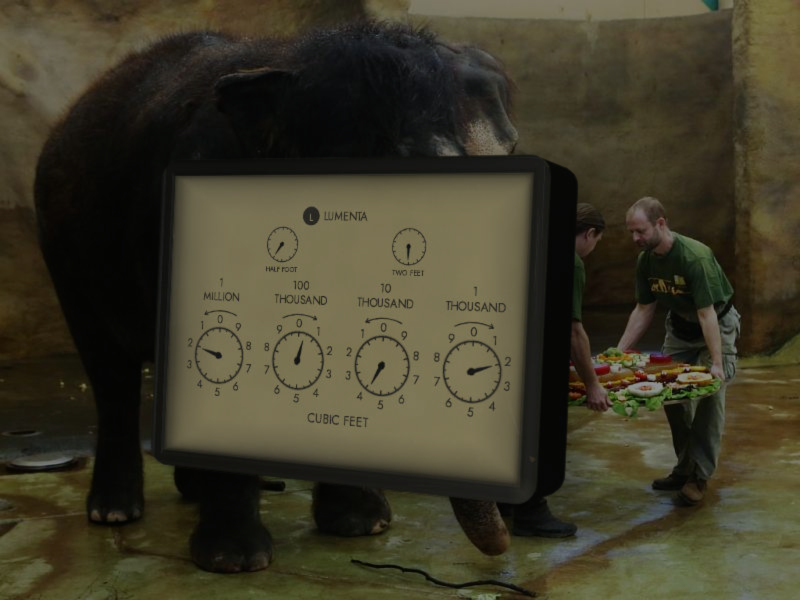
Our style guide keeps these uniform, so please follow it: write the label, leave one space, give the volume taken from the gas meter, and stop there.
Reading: 204200 ft³
